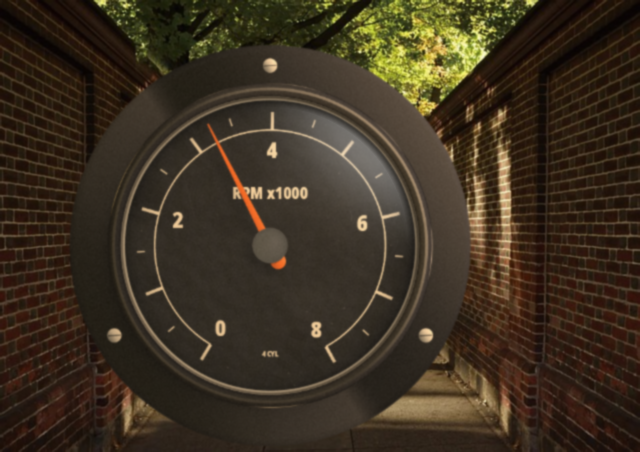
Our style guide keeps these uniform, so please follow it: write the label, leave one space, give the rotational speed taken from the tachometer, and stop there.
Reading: 3250 rpm
